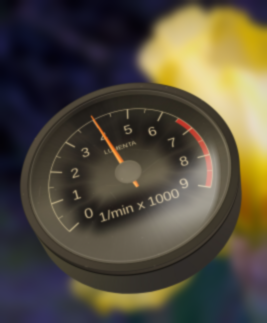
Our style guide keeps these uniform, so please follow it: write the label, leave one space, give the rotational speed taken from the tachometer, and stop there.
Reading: 4000 rpm
